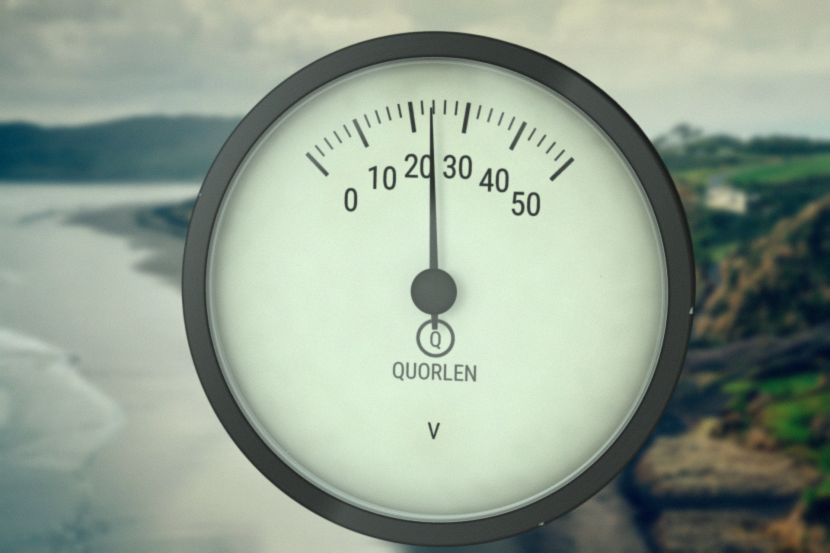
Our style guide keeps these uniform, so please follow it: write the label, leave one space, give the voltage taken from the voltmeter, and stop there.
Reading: 24 V
